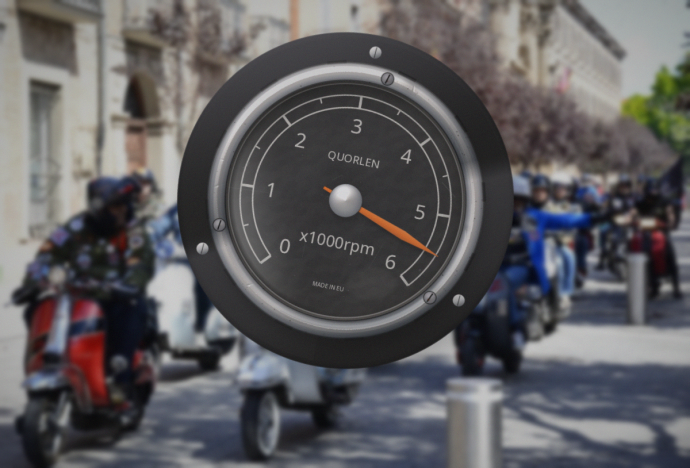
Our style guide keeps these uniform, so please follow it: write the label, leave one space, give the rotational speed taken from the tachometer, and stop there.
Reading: 5500 rpm
